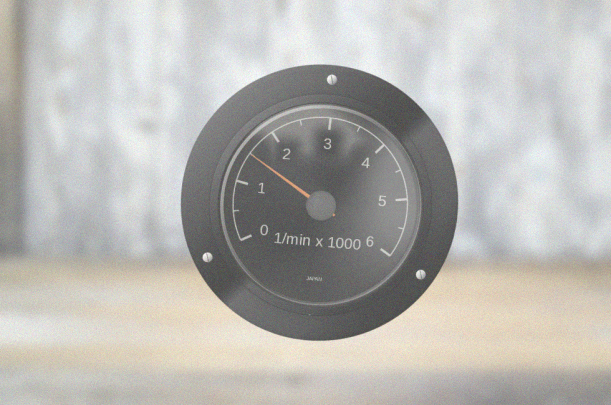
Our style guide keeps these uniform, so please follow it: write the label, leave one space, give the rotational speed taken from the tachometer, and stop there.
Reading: 1500 rpm
